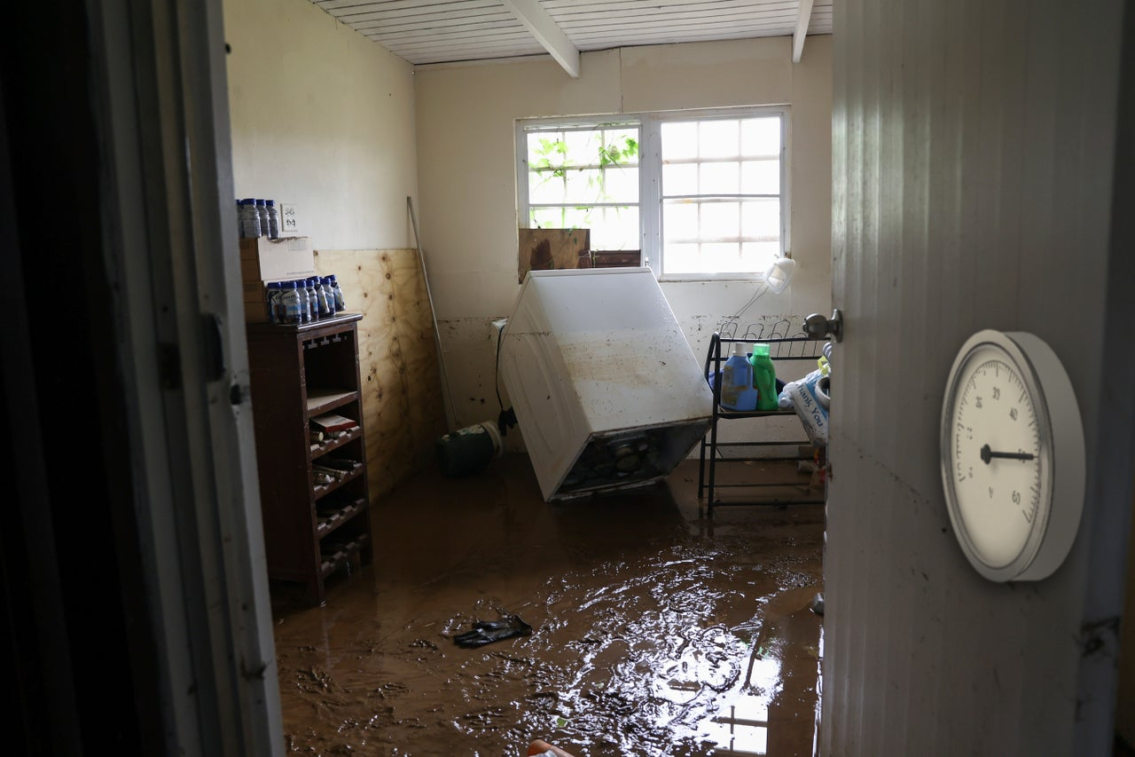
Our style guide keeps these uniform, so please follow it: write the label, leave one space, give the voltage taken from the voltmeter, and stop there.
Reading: 50 V
